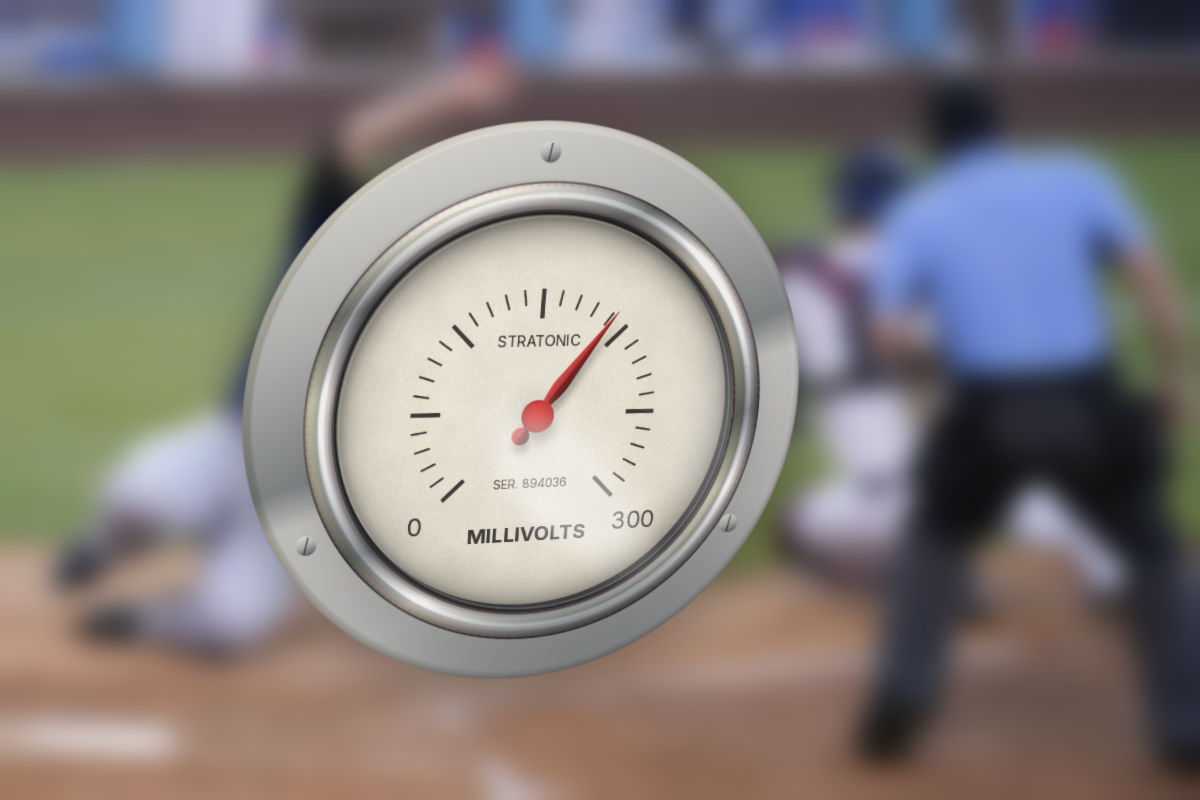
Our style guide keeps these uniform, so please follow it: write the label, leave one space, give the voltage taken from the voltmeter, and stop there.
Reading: 190 mV
